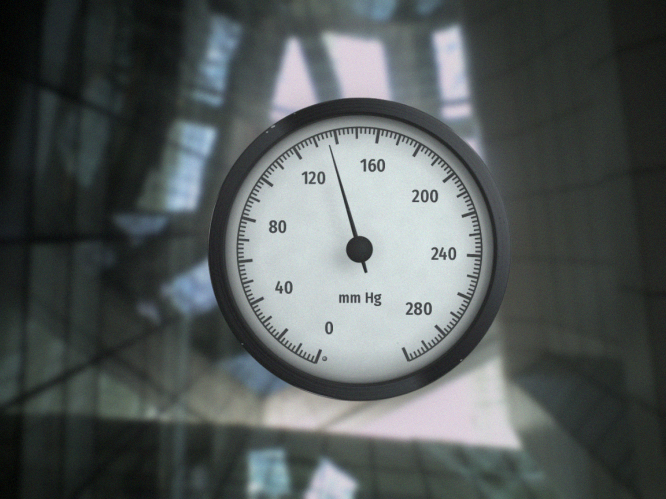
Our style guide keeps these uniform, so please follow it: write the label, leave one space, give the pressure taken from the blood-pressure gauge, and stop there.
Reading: 136 mmHg
